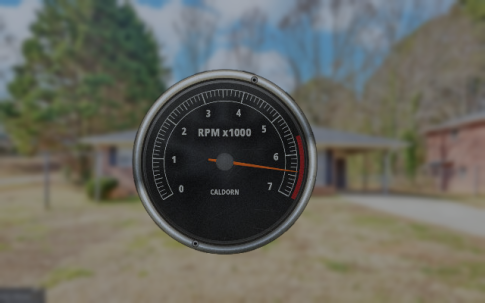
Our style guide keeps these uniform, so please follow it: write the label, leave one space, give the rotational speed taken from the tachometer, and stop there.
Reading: 6400 rpm
